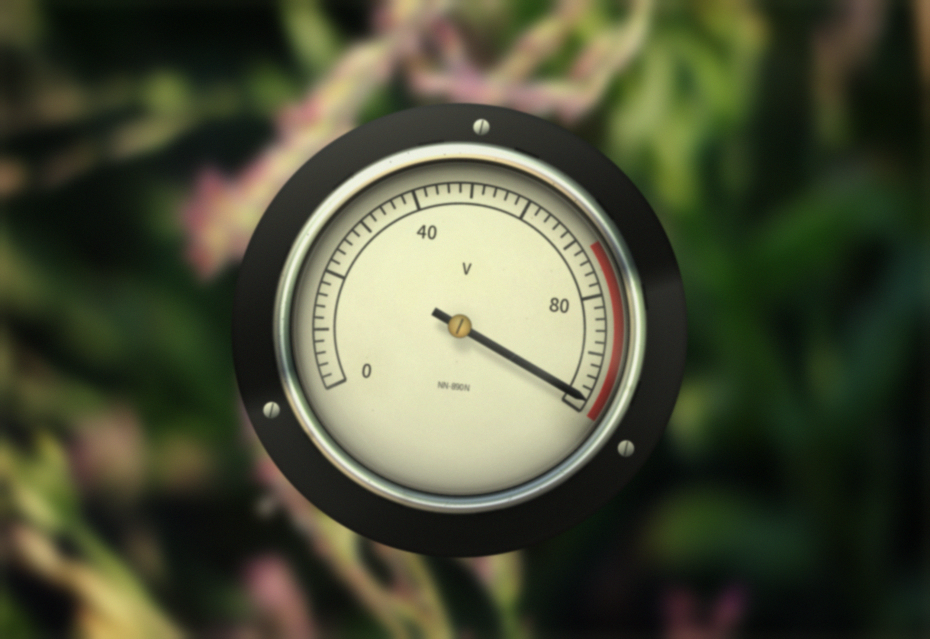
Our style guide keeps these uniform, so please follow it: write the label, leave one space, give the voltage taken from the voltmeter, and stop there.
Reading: 98 V
